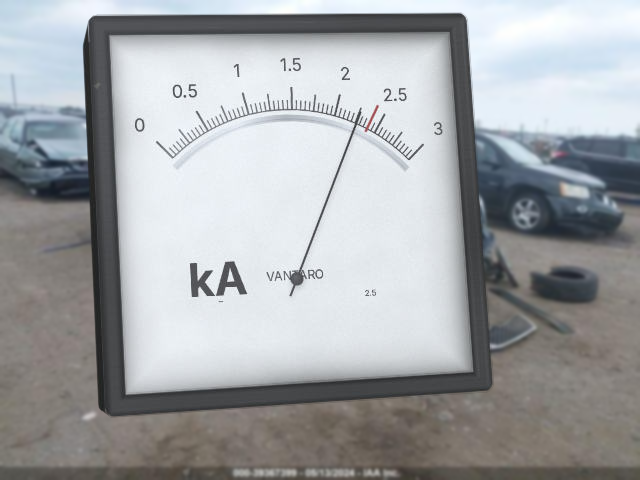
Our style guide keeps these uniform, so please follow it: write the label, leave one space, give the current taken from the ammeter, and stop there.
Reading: 2.25 kA
